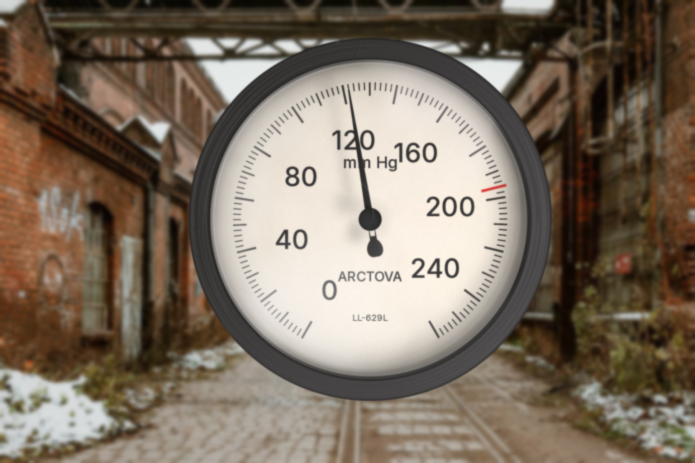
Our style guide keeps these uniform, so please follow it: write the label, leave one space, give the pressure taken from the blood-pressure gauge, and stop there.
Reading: 122 mmHg
